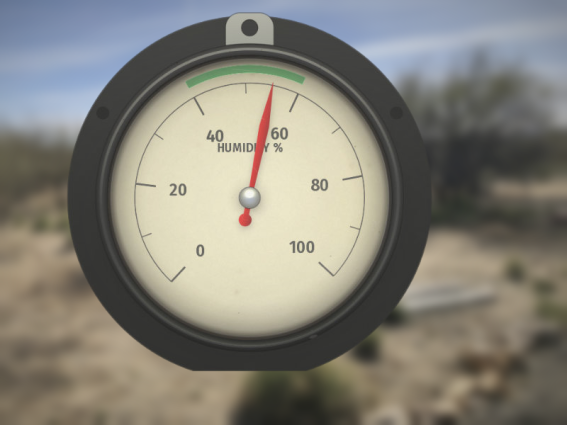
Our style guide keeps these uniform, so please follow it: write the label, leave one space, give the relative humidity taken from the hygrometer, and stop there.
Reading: 55 %
